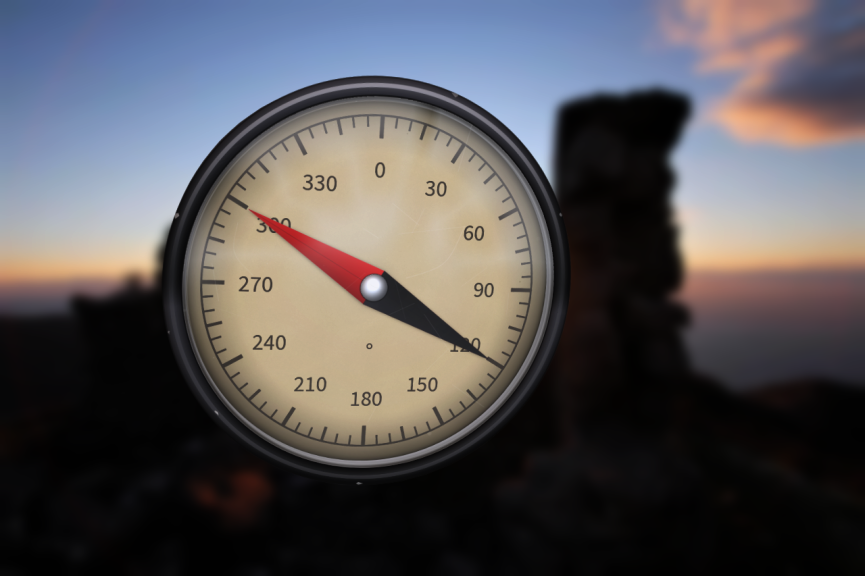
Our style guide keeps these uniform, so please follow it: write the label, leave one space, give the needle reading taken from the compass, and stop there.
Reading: 300 °
